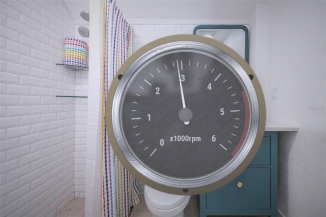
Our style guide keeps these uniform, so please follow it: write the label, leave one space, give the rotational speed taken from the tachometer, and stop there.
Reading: 2900 rpm
